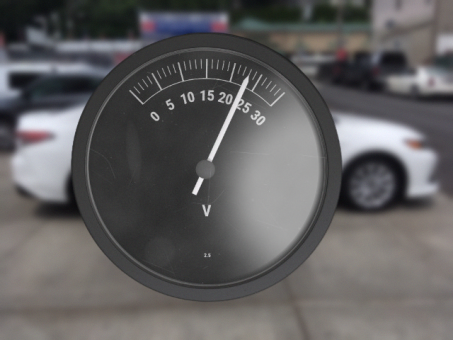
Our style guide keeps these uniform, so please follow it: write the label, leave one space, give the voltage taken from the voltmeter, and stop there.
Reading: 23 V
